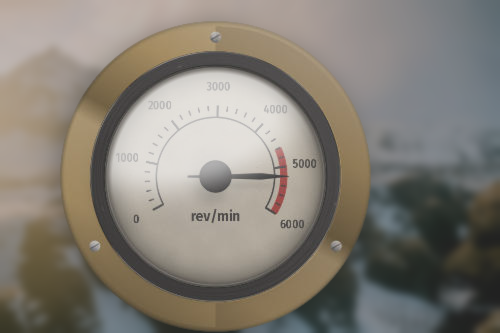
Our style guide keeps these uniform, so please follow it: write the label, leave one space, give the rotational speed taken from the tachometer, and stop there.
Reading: 5200 rpm
